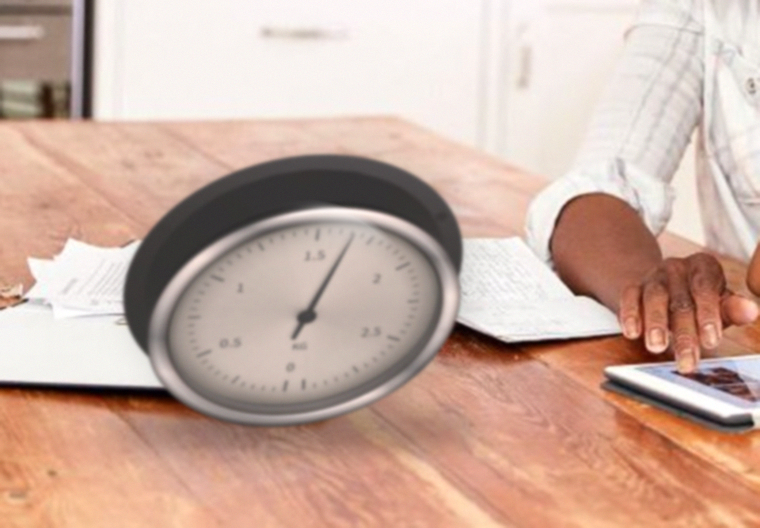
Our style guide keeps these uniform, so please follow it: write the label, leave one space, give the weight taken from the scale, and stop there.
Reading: 1.65 kg
